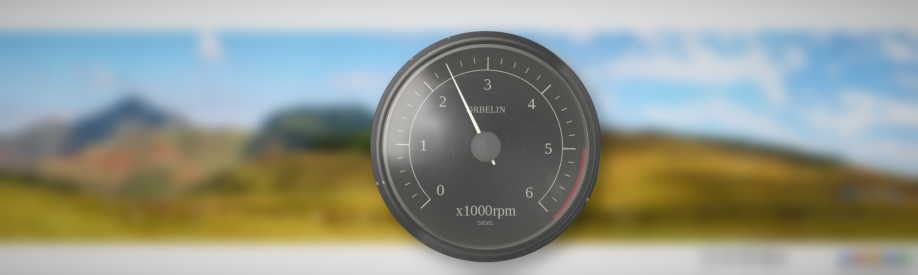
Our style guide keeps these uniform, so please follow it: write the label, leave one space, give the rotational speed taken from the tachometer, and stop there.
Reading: 2400 rpm
